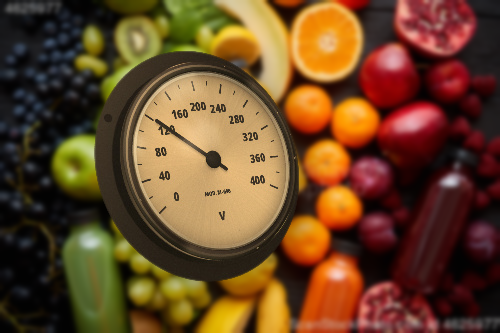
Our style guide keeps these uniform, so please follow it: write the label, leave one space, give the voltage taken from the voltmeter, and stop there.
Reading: 120 V
